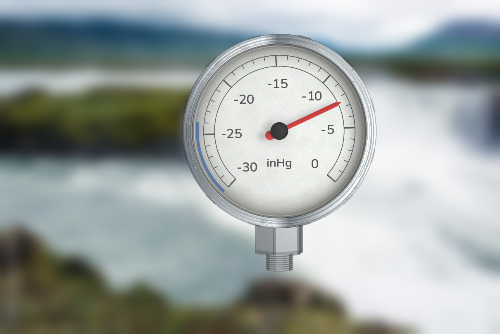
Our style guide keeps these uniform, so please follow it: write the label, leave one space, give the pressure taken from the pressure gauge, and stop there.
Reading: -7.5 inHg
